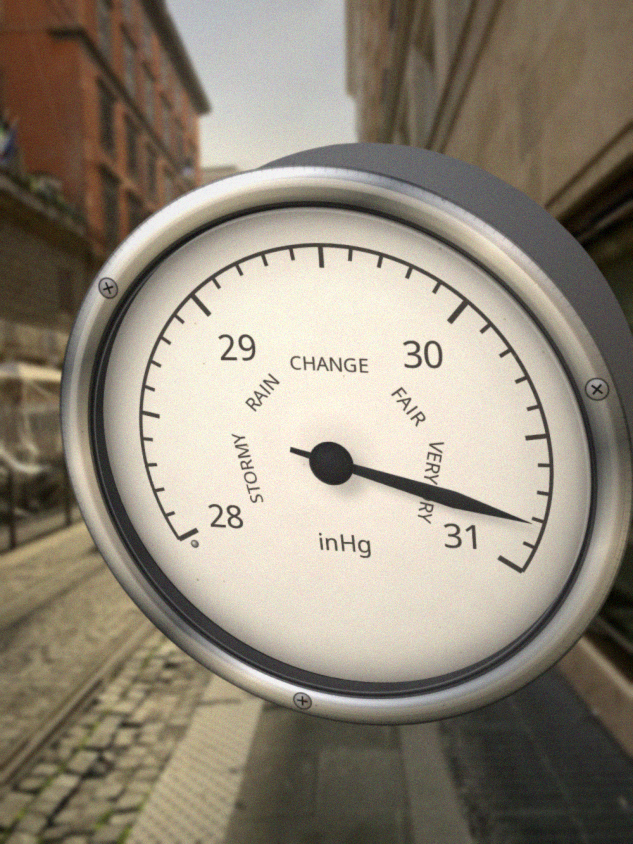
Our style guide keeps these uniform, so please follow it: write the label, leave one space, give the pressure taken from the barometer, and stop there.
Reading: 30.8 inHg
